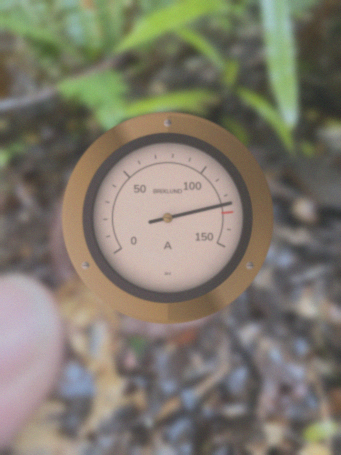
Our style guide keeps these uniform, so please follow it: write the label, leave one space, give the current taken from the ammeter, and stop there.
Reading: 125 A
